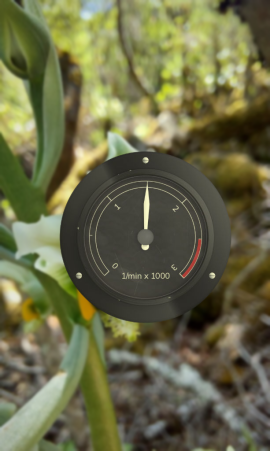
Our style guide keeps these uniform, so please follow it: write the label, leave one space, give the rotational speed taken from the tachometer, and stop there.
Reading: 1500 rpm
